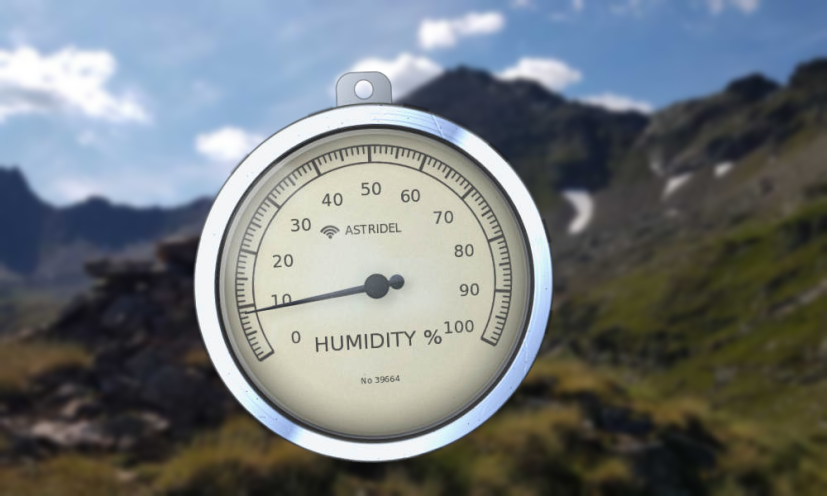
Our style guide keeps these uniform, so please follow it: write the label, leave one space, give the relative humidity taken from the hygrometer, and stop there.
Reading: 9 %
